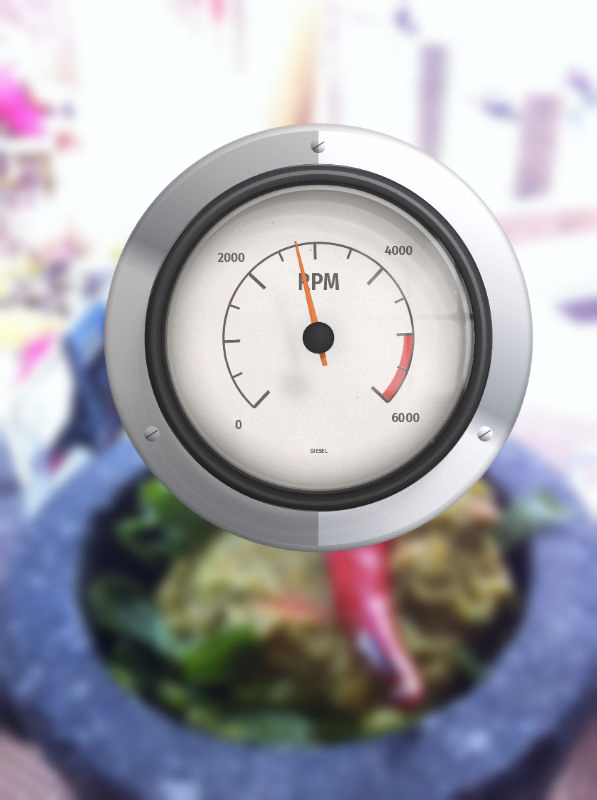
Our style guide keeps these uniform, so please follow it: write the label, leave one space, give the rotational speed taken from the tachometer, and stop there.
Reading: 2750 rpm
